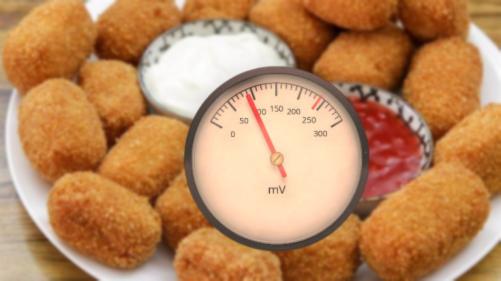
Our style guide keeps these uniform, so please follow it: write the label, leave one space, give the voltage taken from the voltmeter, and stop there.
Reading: 90 mV
